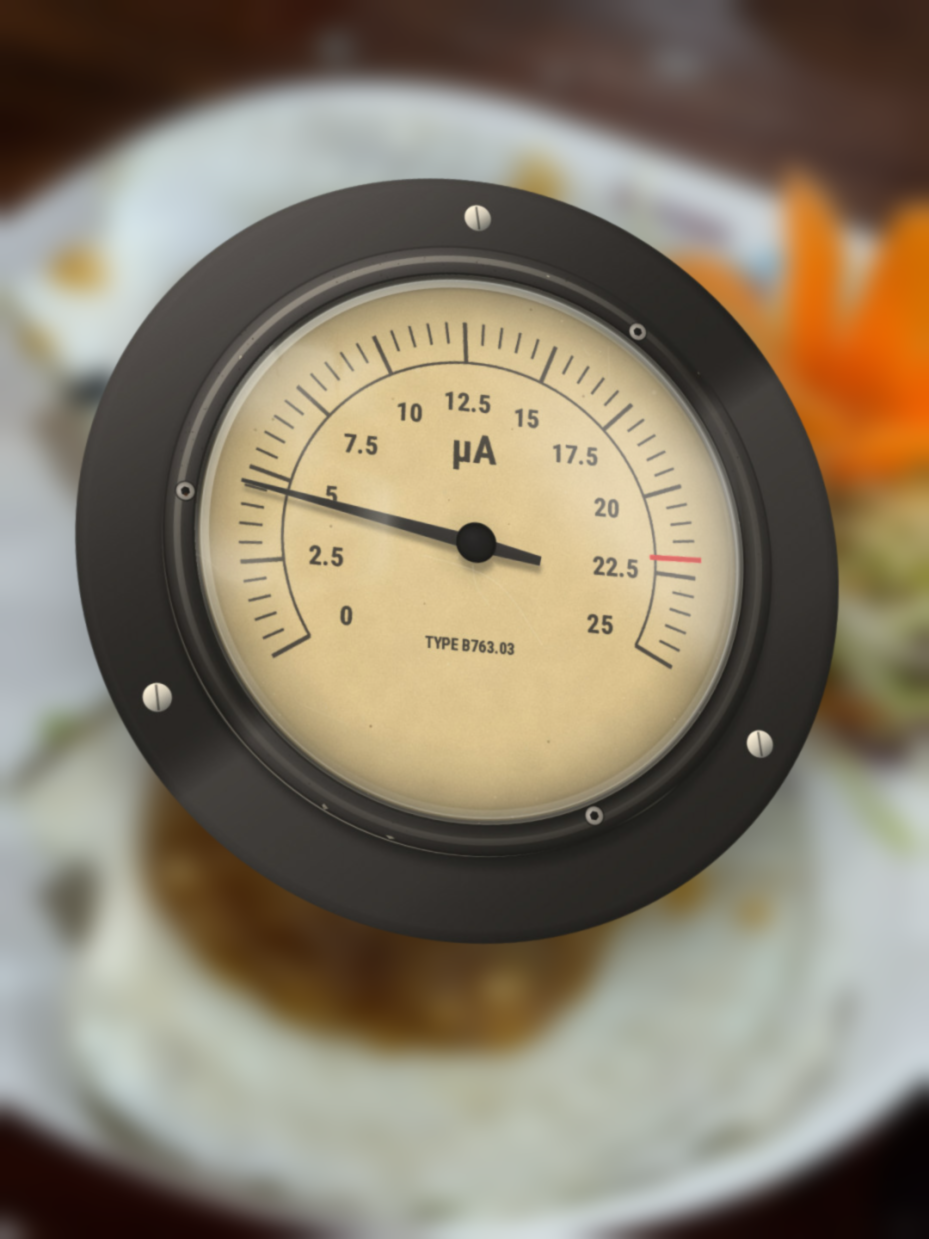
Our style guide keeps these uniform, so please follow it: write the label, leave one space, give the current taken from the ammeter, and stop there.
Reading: 4.5 µA
